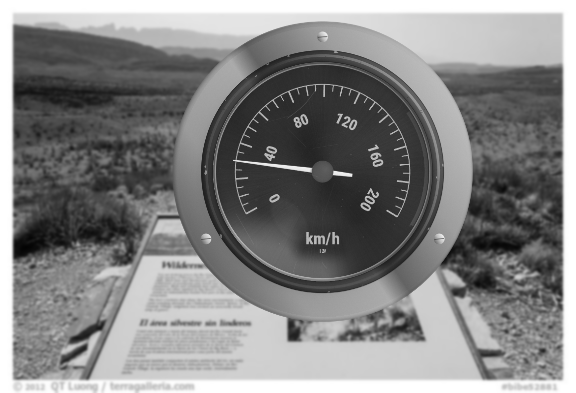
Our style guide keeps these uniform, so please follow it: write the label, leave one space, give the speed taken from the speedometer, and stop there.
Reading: 30 km/h
